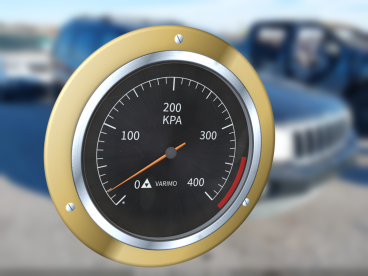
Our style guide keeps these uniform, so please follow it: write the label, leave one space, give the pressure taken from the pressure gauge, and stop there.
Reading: 20 kPa
